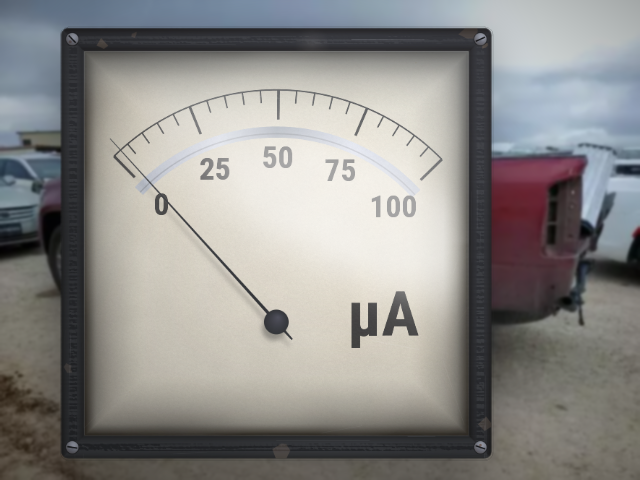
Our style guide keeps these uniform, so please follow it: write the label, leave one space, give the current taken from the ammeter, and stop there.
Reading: 2.5 µA
